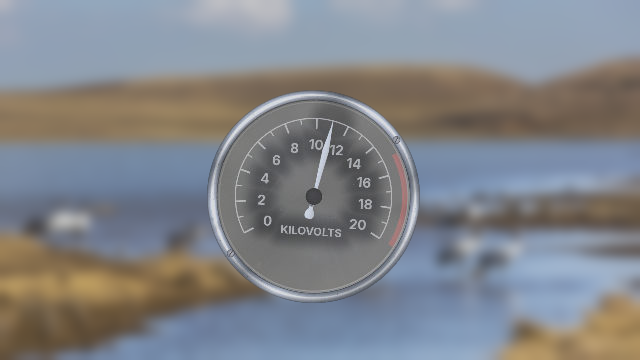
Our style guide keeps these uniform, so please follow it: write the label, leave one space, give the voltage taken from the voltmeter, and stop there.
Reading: 11 kV
